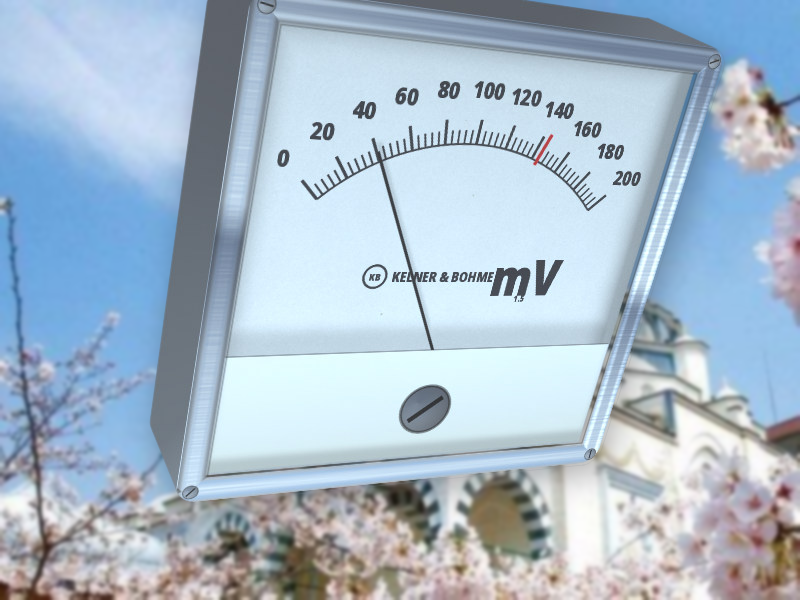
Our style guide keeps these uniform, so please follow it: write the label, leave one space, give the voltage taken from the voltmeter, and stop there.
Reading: 40 mV
